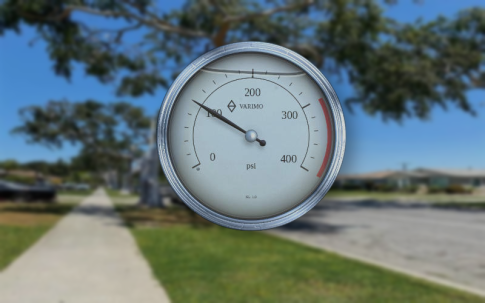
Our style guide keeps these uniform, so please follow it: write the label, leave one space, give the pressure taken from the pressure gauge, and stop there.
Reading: 100 psi
